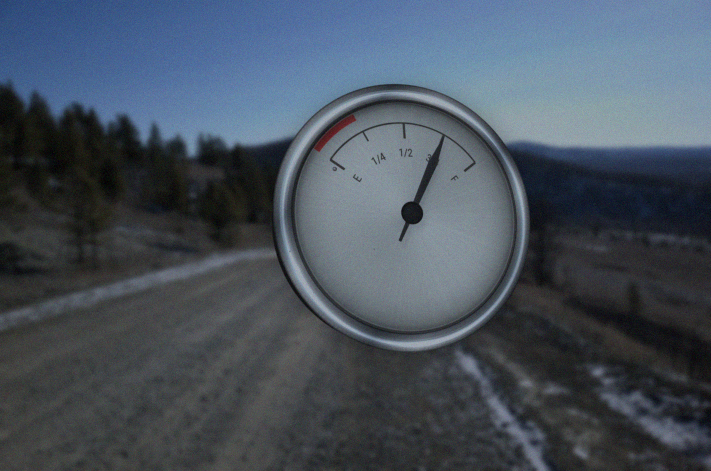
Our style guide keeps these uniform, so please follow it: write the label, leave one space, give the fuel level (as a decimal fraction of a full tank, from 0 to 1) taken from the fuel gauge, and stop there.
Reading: 0.75
